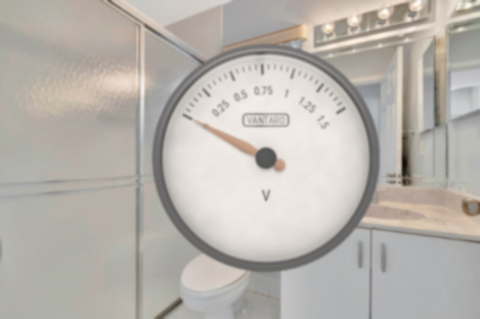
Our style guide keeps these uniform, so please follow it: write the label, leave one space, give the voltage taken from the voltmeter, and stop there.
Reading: 0 V
